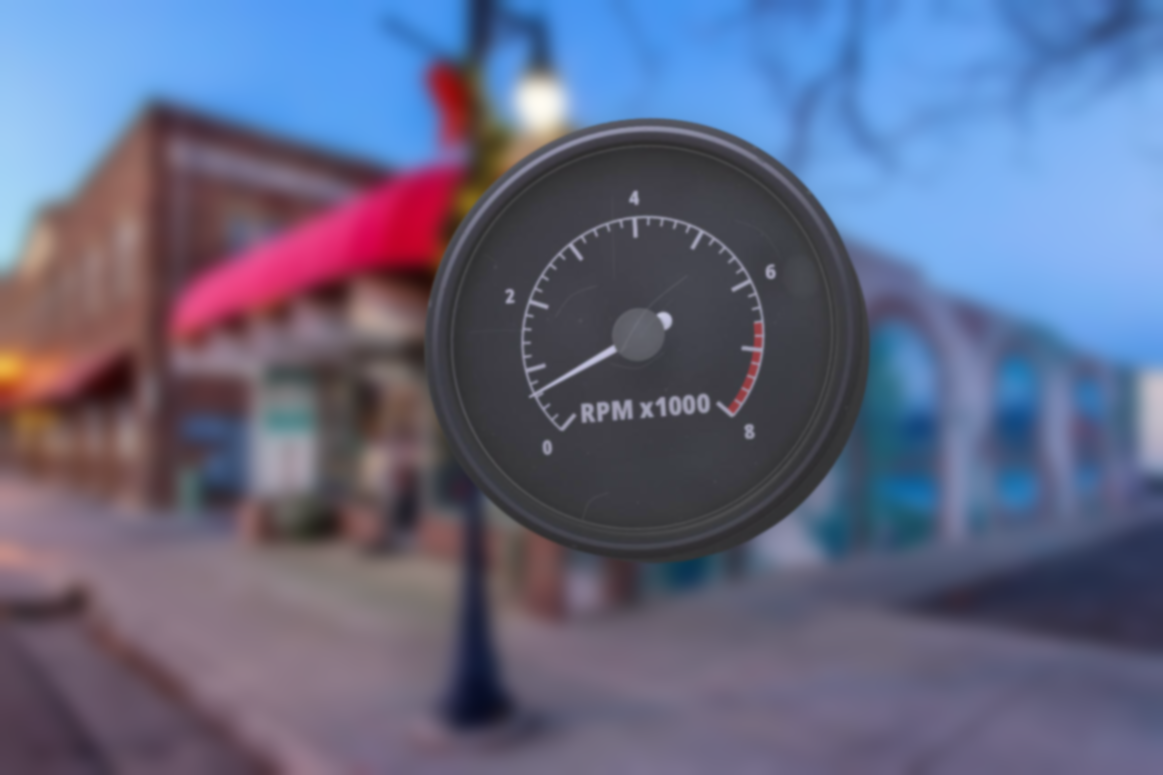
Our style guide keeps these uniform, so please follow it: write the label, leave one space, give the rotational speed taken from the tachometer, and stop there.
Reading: 600 rpm
